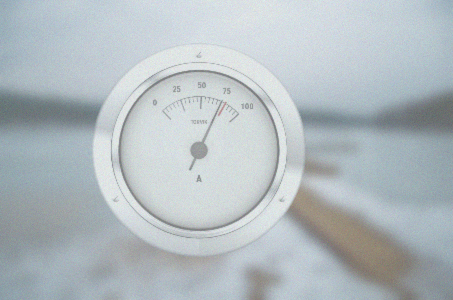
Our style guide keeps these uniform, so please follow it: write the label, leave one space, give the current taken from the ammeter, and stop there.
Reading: 75 A
